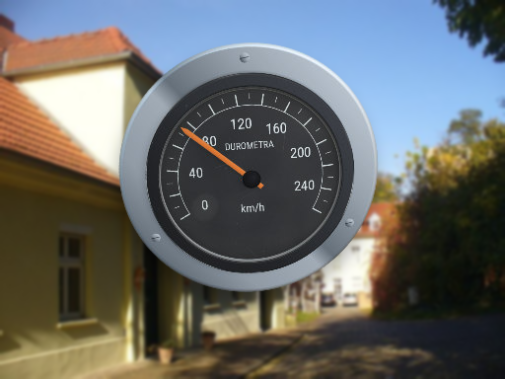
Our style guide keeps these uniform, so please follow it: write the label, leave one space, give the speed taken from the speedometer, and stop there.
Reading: 75 km/h
